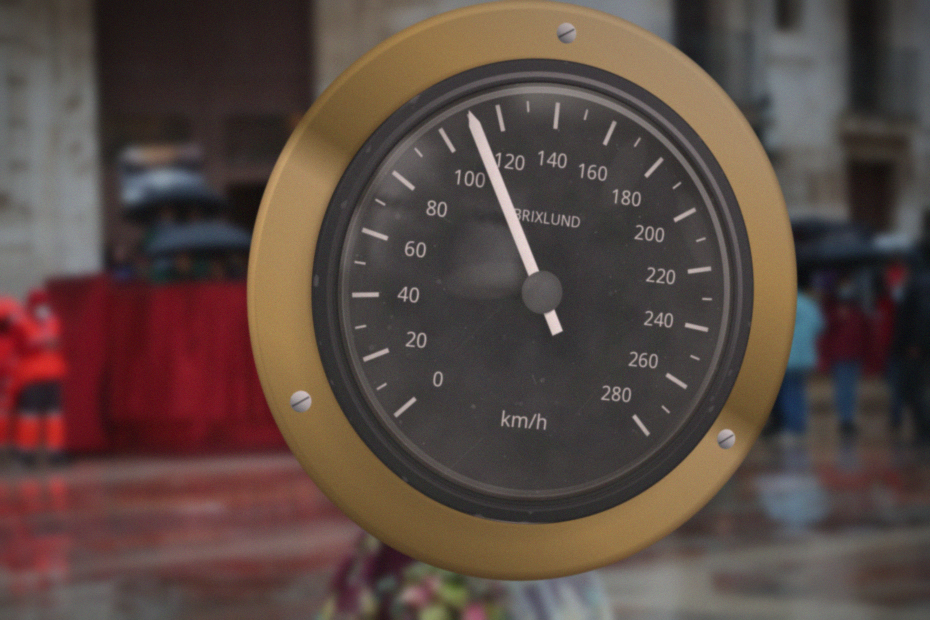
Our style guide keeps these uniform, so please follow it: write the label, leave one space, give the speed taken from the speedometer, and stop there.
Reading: 110 km/h
